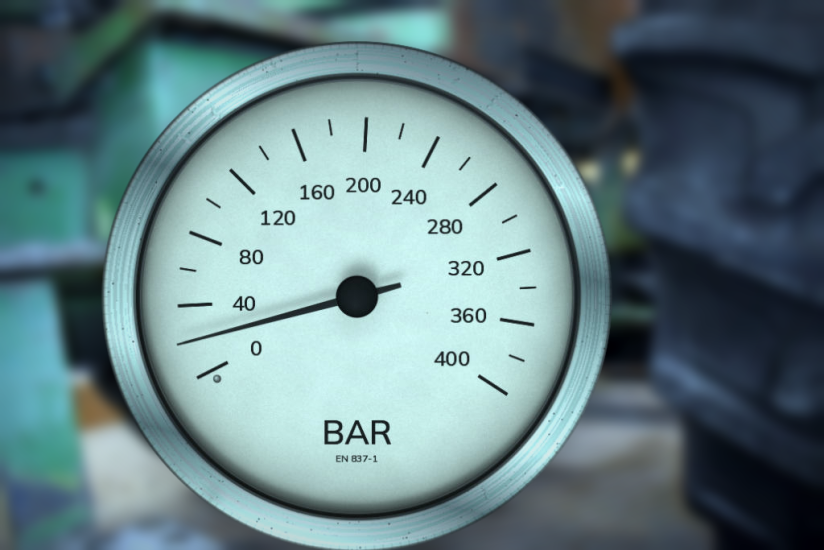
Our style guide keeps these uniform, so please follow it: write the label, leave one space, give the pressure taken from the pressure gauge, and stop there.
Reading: 20 bar
